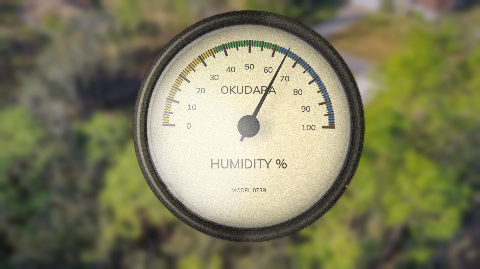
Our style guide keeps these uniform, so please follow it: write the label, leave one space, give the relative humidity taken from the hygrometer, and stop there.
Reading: 65 %
